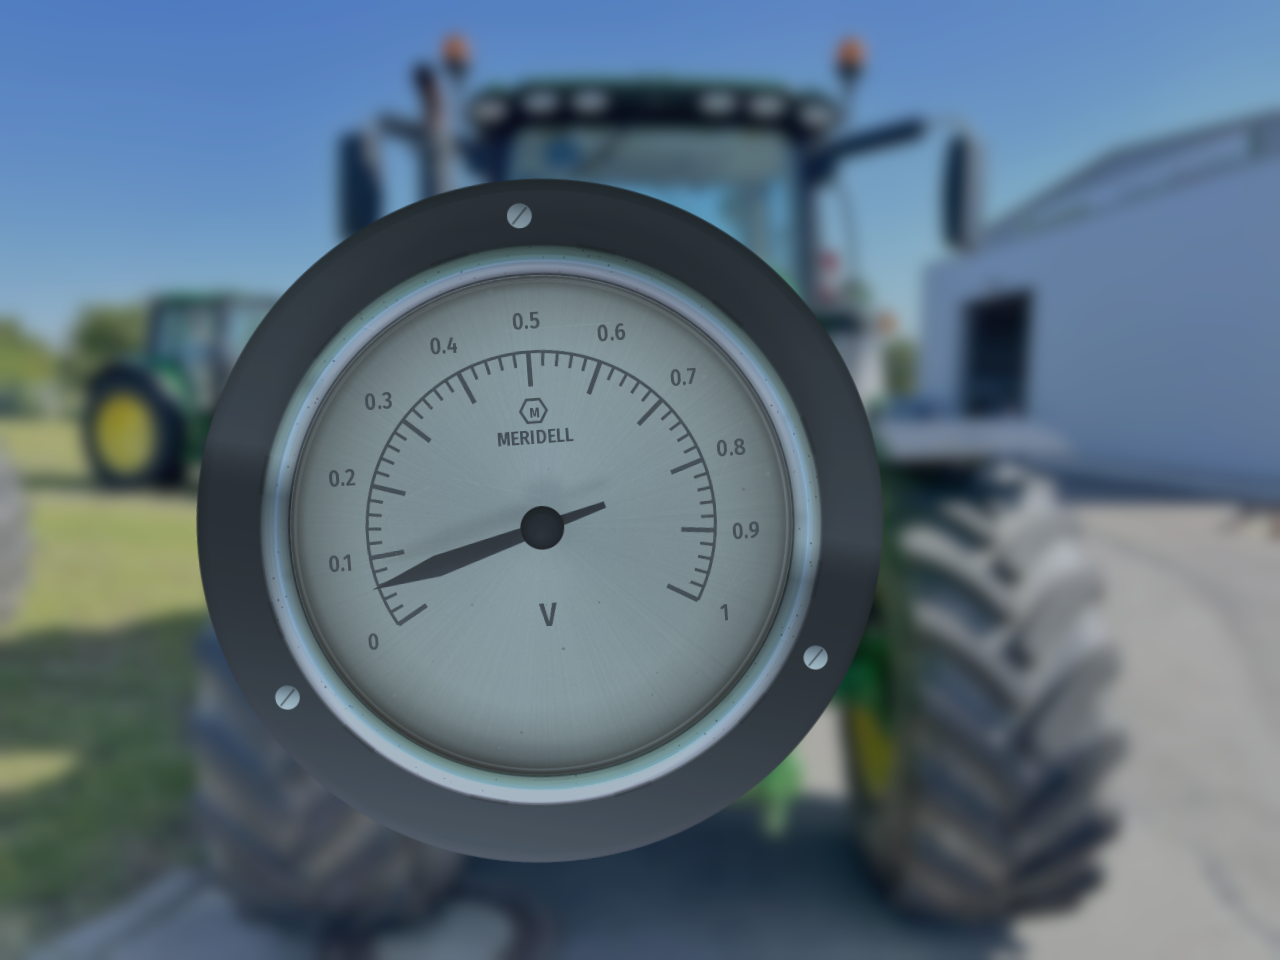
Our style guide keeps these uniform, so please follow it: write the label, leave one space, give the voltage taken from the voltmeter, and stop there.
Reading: 0.06 V
